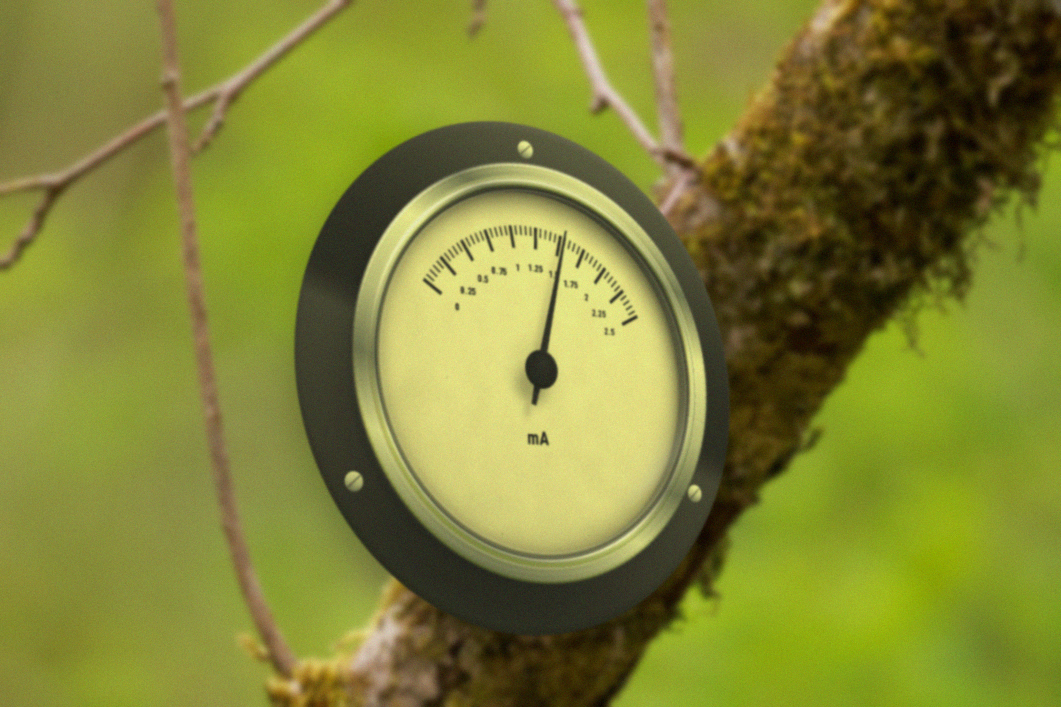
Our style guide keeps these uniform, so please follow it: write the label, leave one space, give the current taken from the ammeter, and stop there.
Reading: 1.5 mA
